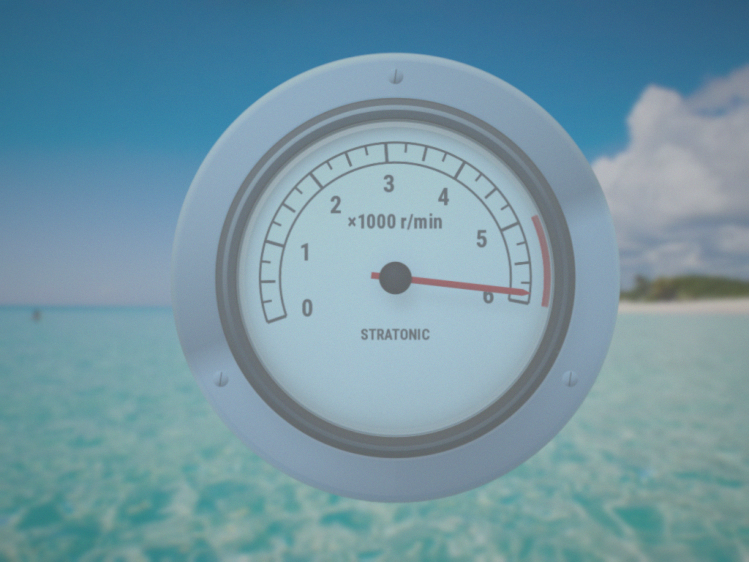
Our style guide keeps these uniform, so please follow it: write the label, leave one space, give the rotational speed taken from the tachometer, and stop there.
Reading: 5875 rpm
